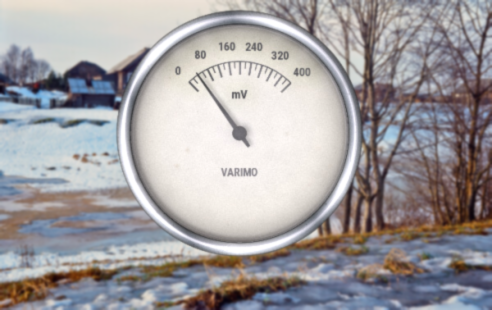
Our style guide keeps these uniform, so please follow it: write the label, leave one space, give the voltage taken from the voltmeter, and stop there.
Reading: 40 mV
